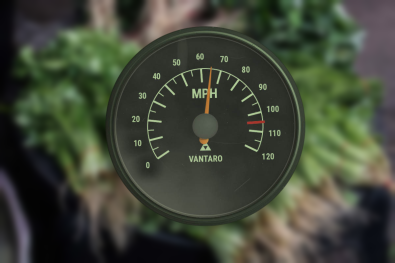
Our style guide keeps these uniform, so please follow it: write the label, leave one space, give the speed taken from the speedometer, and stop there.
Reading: 65 mph
